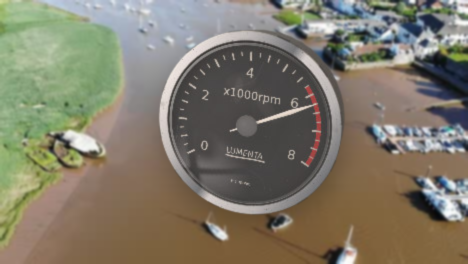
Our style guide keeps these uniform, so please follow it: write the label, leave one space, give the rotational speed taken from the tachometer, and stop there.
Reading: 6250 rpm
